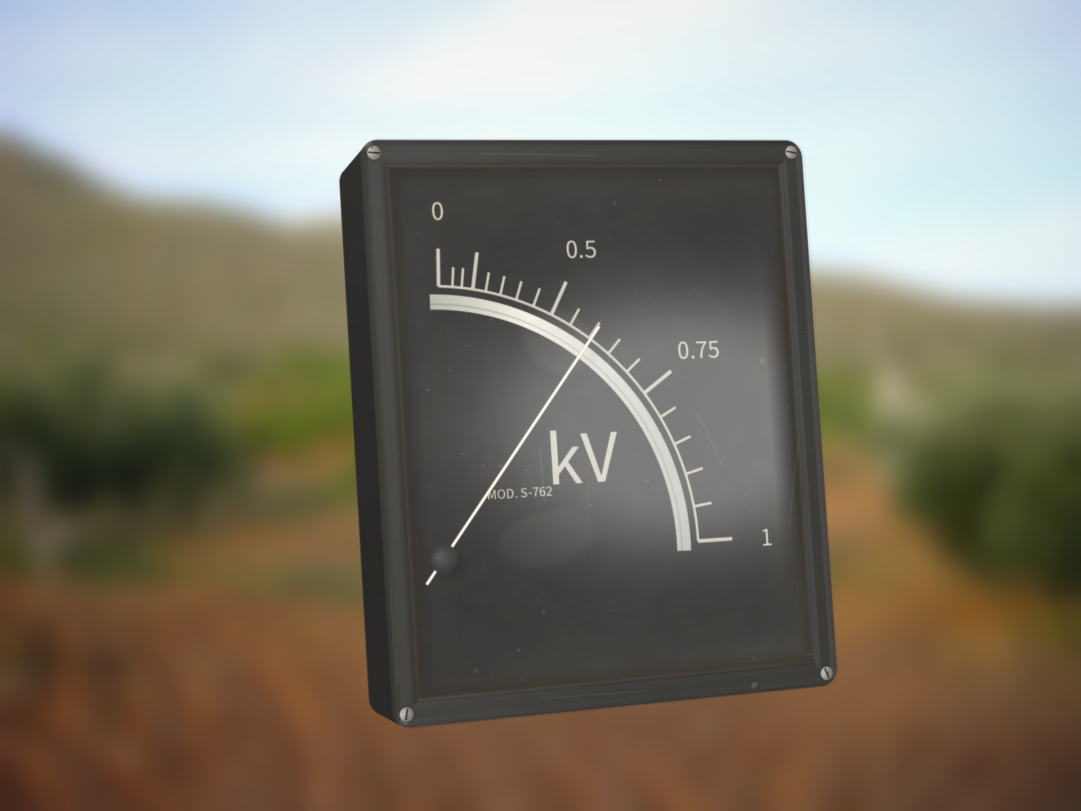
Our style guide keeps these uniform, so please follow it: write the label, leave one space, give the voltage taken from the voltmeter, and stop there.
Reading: 0.6 kV
